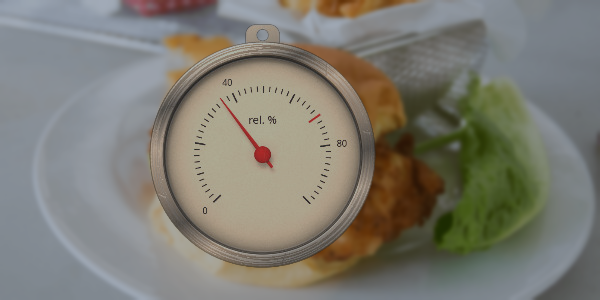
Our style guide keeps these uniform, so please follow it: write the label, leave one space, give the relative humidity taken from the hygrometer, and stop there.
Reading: 36 %
